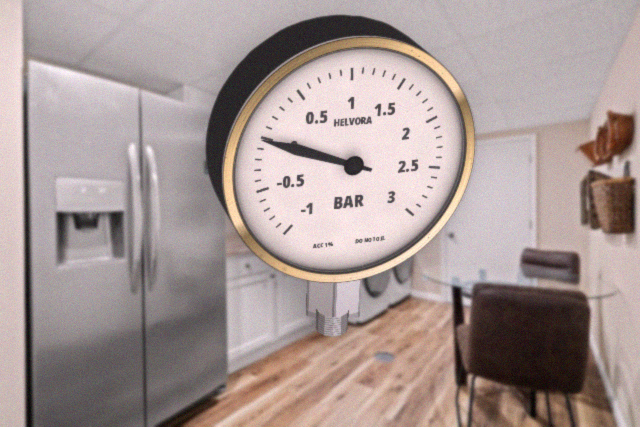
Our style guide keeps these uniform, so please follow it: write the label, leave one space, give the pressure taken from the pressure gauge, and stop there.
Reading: 0 bar
